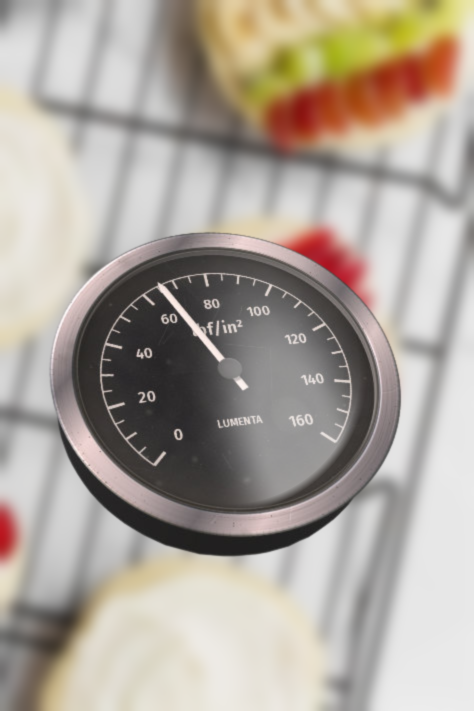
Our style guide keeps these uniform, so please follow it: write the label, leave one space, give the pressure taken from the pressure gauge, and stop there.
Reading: 65 psi
